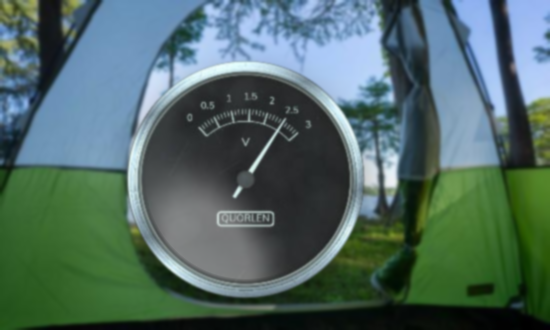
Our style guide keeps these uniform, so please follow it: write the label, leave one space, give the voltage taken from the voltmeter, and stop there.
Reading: 2.5 V
